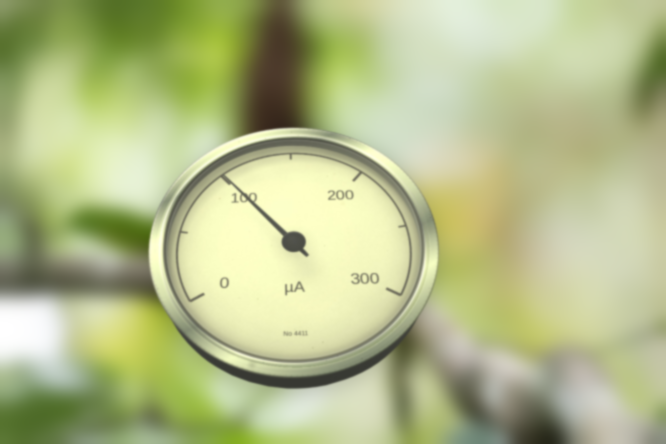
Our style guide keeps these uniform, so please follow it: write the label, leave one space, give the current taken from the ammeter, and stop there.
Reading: 100 µA
